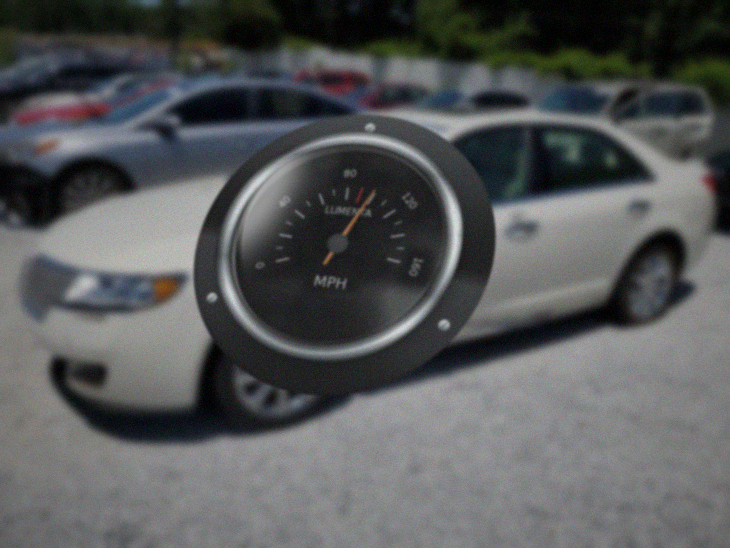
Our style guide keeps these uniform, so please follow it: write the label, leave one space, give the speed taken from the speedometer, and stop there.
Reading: 100 mph
